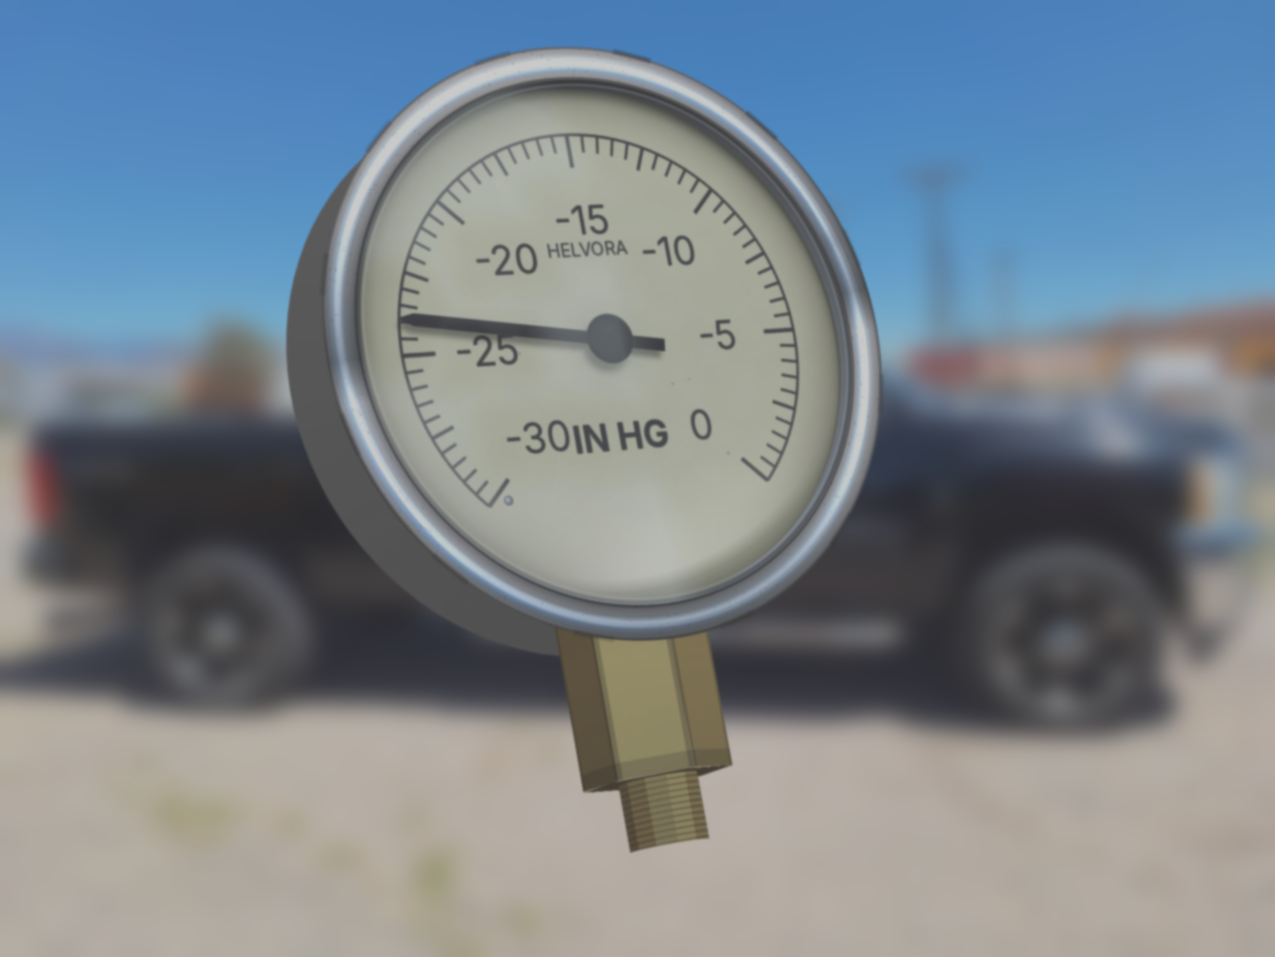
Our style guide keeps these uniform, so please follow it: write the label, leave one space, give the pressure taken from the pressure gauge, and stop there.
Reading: -24 inHg
